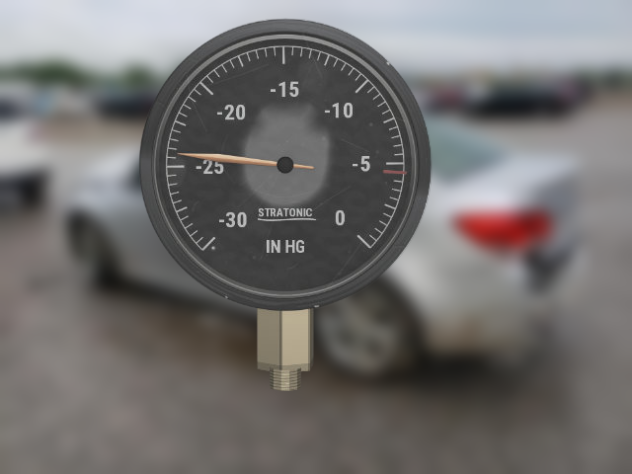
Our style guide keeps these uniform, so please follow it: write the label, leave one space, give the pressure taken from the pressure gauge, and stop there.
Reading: -24.25 inHg
